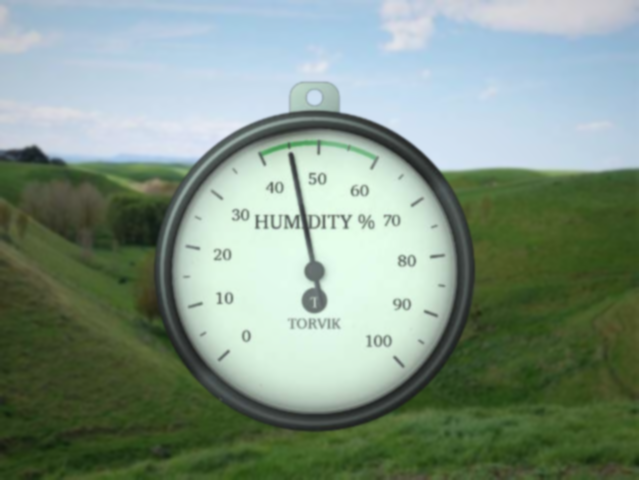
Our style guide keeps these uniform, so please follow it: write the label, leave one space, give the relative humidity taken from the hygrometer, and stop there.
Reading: 45 %
